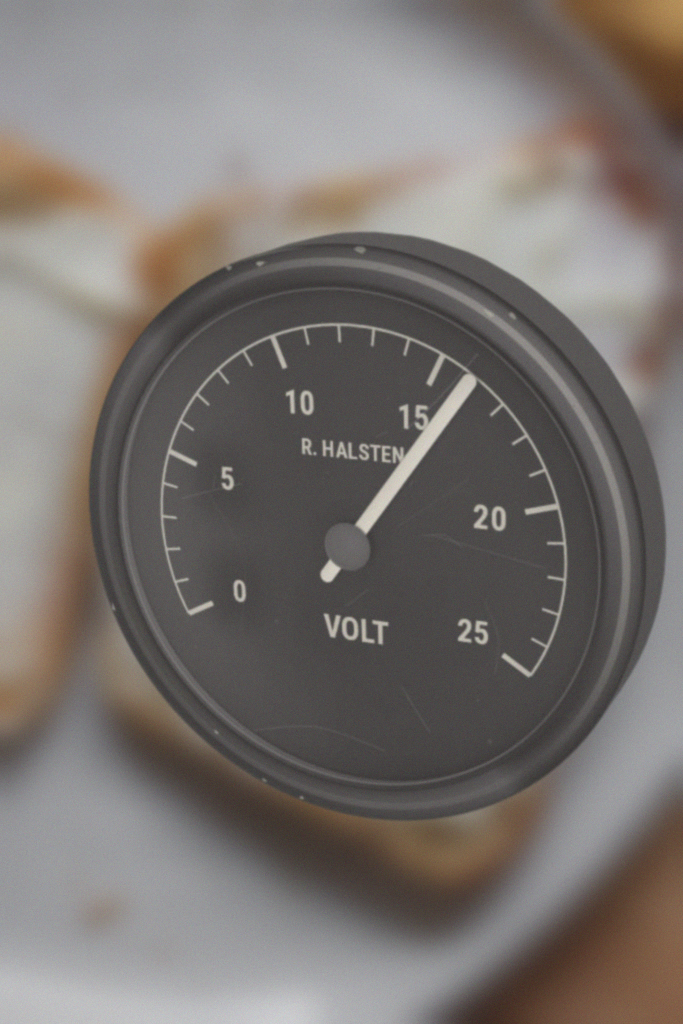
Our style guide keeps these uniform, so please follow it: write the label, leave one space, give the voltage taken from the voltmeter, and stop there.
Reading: 16 V
